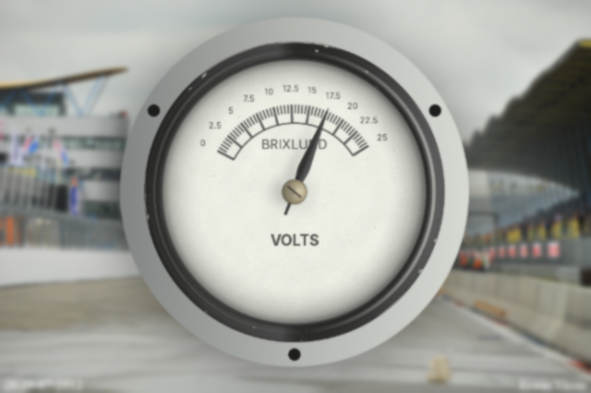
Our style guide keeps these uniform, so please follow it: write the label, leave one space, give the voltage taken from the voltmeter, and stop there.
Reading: 17.5 V
